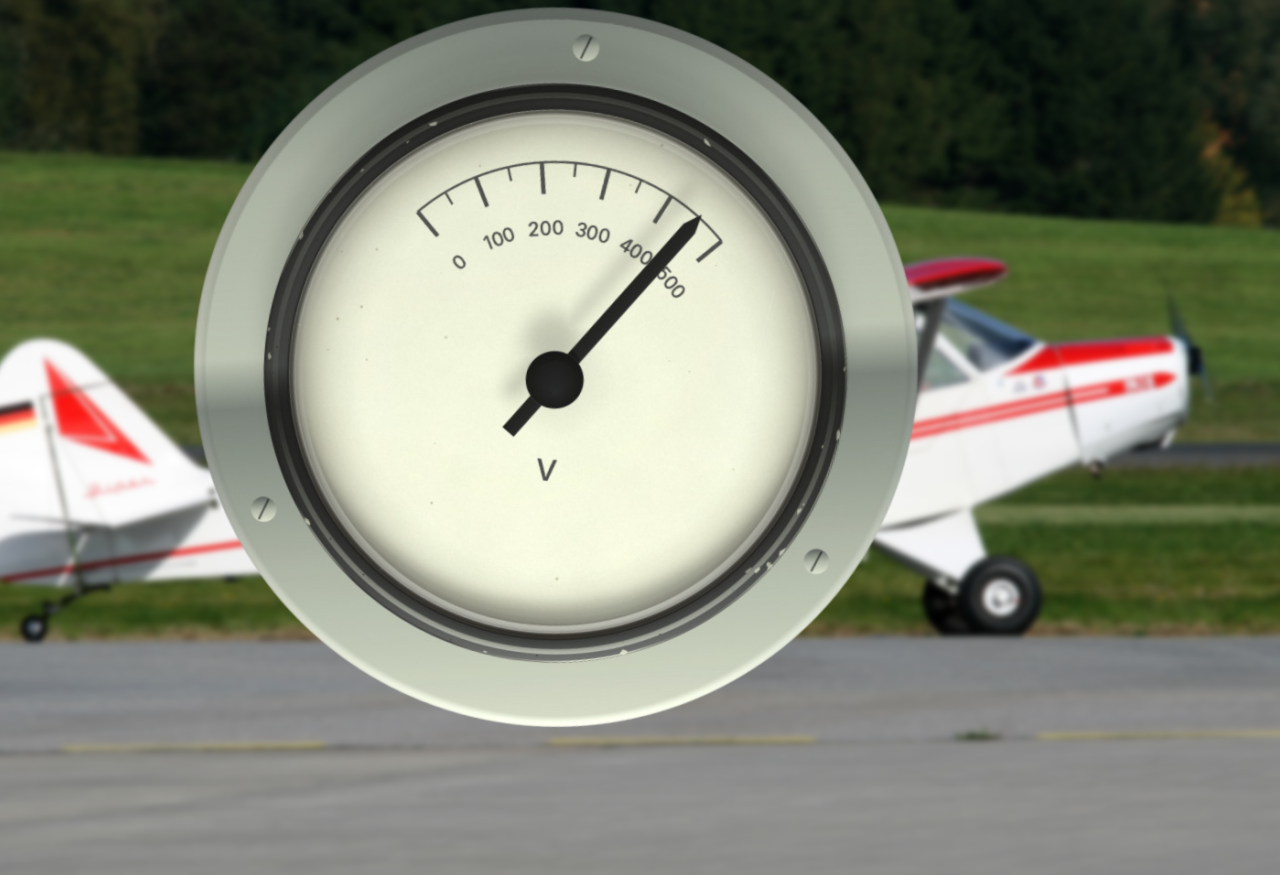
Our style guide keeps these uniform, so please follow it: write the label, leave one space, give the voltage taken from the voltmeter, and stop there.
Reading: 450 V
